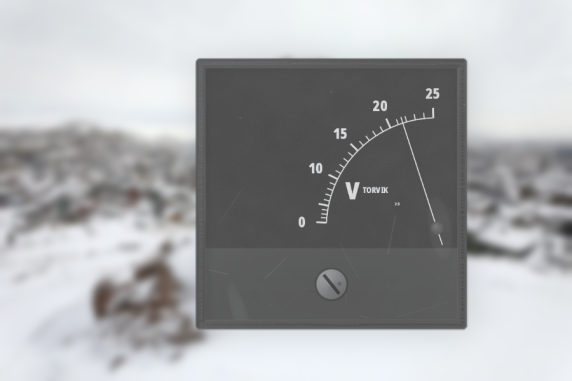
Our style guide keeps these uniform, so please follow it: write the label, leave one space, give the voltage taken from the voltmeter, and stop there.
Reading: 21.5 V
